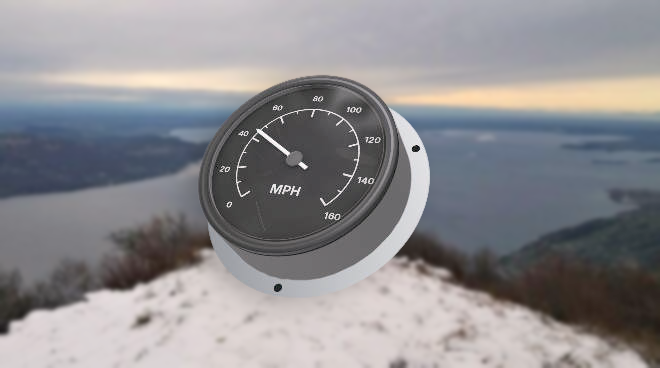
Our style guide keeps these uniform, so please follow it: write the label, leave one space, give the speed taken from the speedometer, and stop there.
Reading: 45 mph
